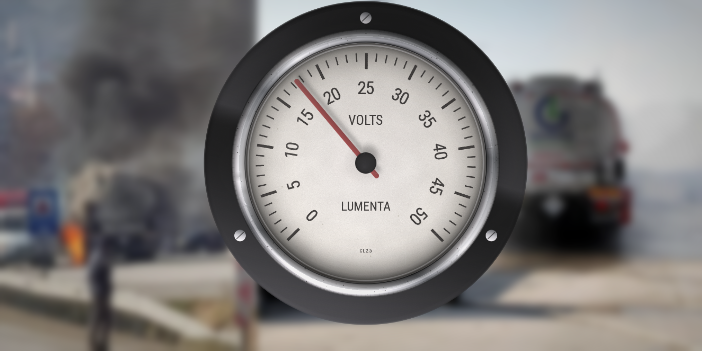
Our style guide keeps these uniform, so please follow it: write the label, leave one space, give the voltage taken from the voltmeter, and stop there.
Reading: 17.5 V
